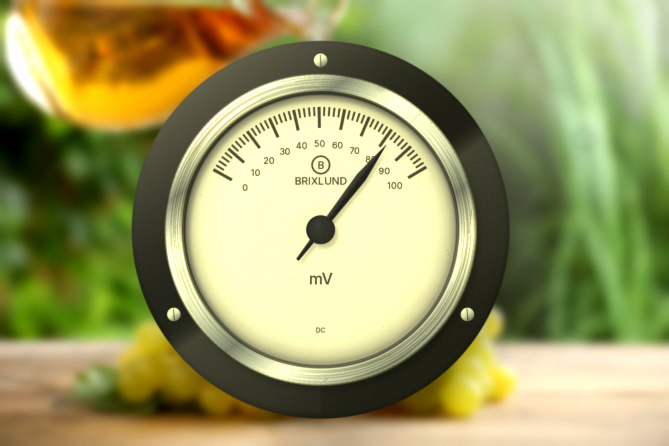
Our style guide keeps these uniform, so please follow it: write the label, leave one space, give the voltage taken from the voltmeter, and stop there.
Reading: 82 mV
